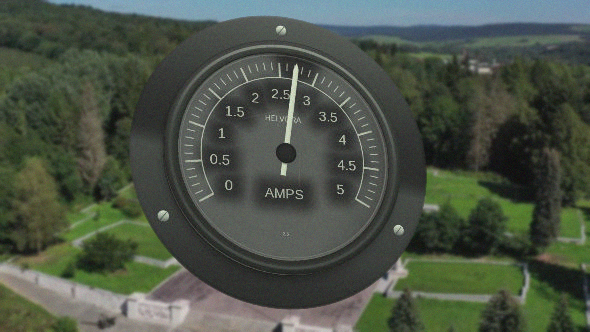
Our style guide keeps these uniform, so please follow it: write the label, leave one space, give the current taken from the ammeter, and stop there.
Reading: 2.7 A
